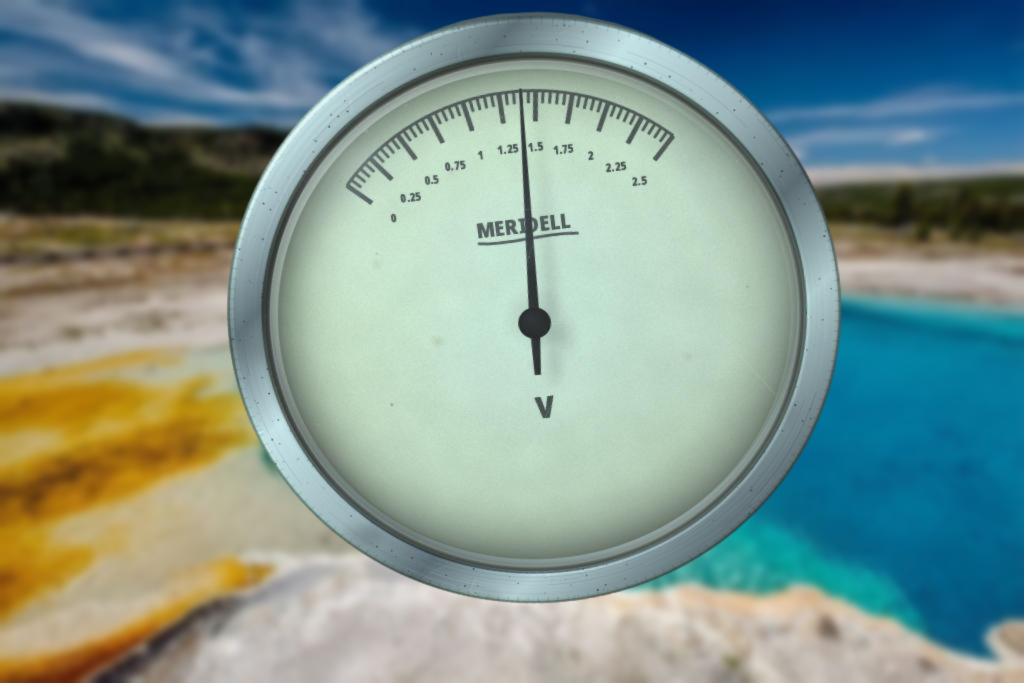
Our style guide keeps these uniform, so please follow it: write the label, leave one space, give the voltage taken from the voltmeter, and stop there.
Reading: 1.4 V
